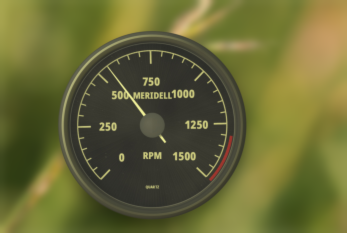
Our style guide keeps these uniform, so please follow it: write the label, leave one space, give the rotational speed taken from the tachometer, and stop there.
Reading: 550 rpm
